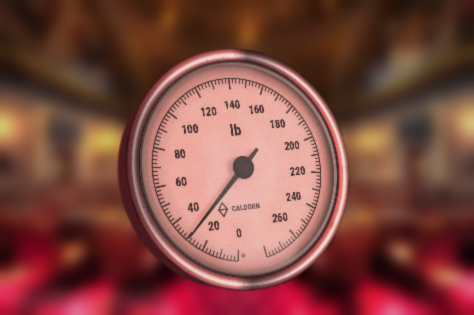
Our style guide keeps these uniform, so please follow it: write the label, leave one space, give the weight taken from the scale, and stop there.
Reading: 30 lb
